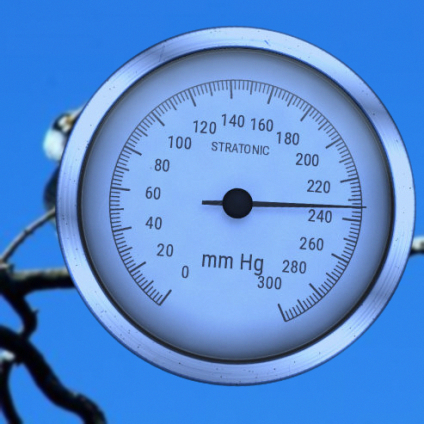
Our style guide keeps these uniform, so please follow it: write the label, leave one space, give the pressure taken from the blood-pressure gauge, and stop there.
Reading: 234 mmHg
